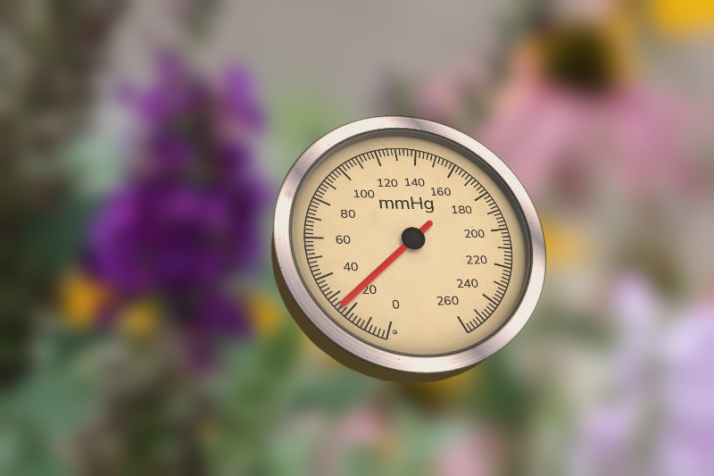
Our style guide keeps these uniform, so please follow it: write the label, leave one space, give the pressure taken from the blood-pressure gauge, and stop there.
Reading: 24 mmHg
